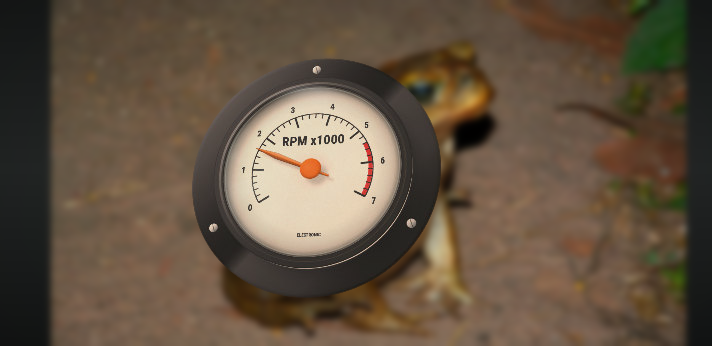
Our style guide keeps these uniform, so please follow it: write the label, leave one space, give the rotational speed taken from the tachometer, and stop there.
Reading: 1600 rpm
